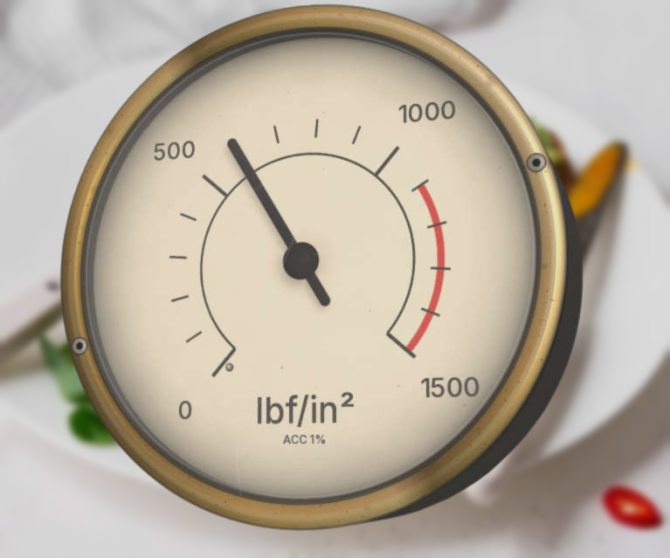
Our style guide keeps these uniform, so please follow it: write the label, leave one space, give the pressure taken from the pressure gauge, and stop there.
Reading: 600 psi
